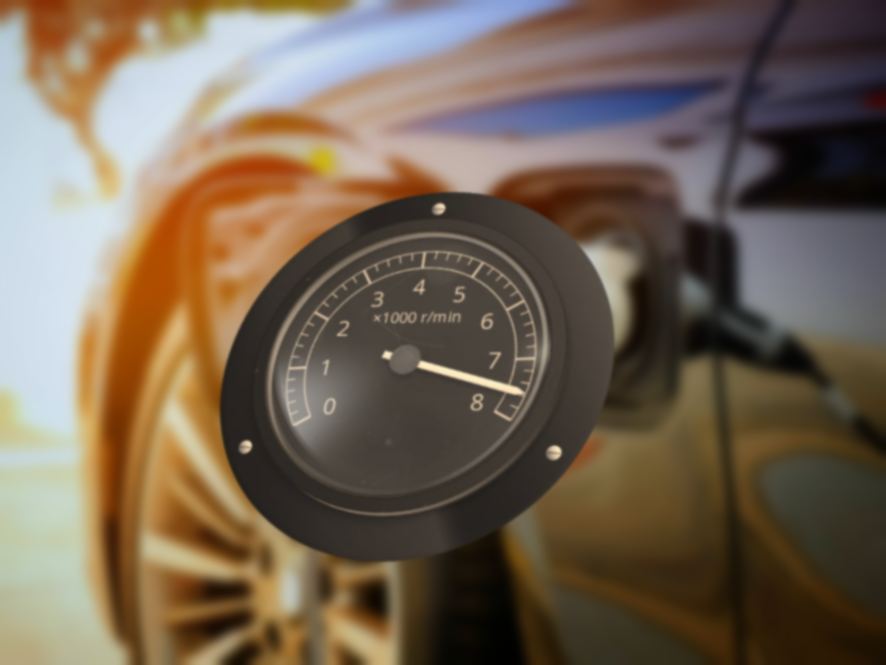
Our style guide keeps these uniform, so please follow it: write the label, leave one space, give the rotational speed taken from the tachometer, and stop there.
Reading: 7600 rpm
